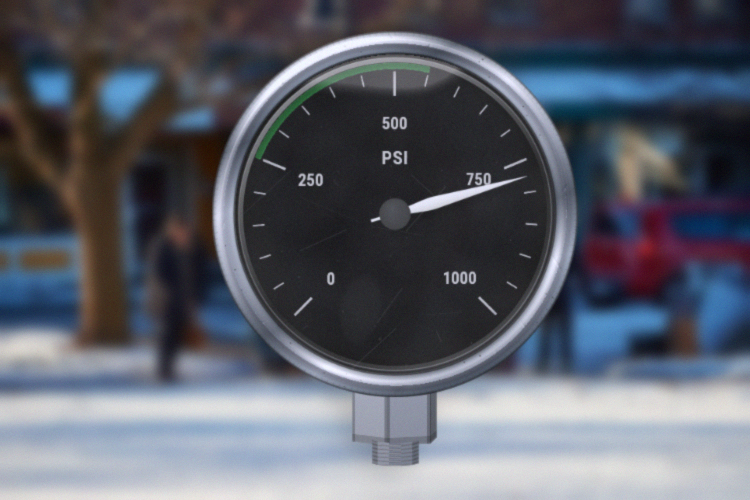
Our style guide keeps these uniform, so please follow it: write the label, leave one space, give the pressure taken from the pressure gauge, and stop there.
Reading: 775 psi
